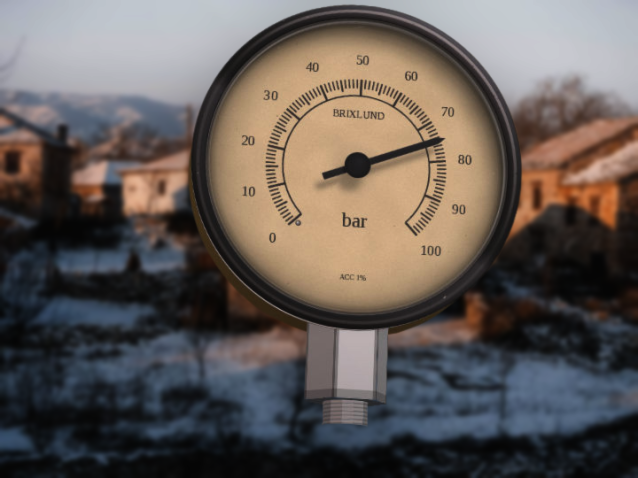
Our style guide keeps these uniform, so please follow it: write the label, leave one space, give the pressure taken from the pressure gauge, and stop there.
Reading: 75 bar
